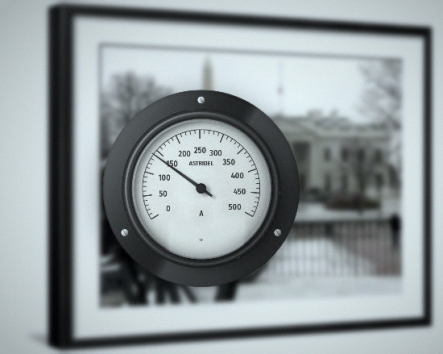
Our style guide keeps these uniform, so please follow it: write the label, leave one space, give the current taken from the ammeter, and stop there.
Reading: 140 A
